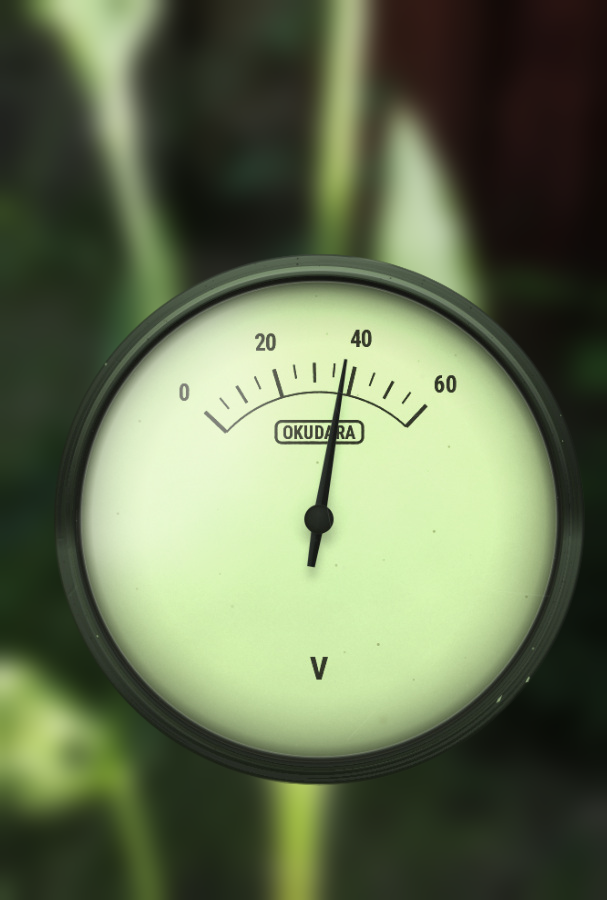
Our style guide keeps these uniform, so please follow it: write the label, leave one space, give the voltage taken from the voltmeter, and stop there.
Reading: 37.5 V
